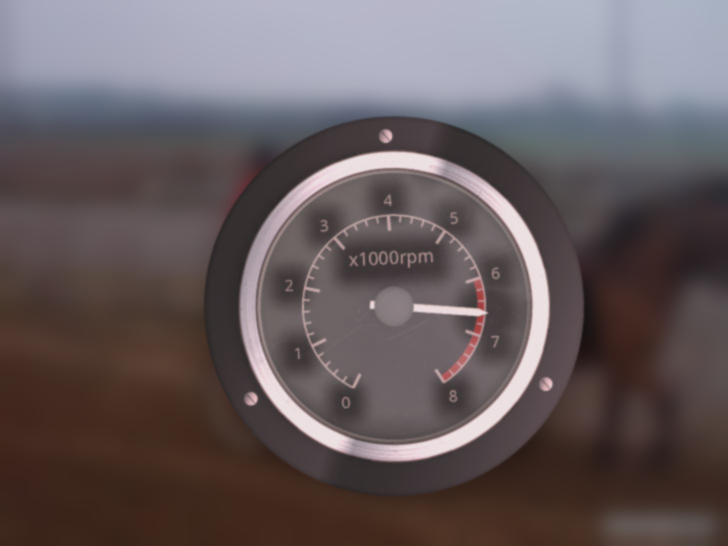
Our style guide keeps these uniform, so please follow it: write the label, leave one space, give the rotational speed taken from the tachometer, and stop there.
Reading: 6600 rpm
